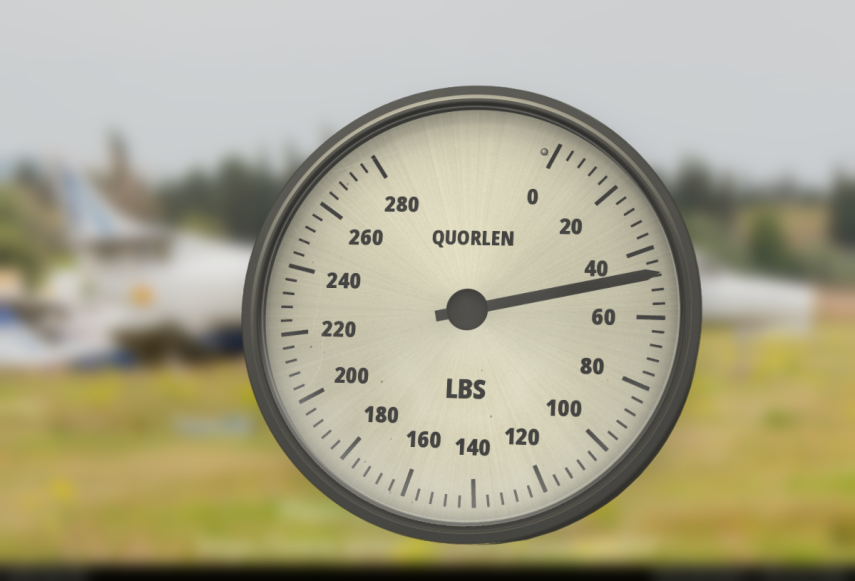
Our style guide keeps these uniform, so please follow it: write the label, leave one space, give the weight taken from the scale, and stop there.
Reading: 48 lb
